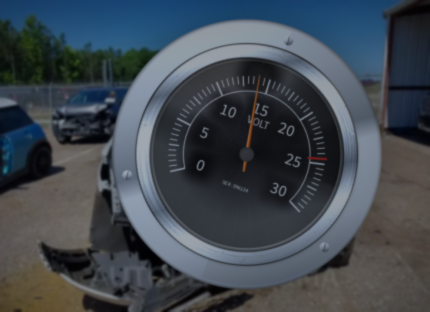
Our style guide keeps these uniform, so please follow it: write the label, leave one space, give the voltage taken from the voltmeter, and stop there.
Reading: 14 V
